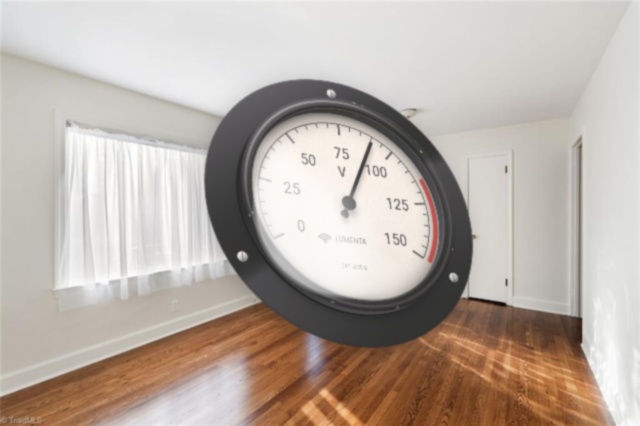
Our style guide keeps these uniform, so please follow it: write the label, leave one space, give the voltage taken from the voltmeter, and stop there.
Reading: 90 V
